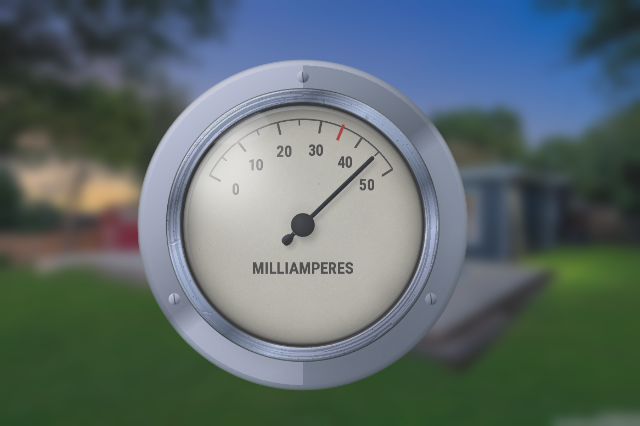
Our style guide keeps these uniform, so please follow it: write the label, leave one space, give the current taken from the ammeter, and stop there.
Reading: 45 mA
